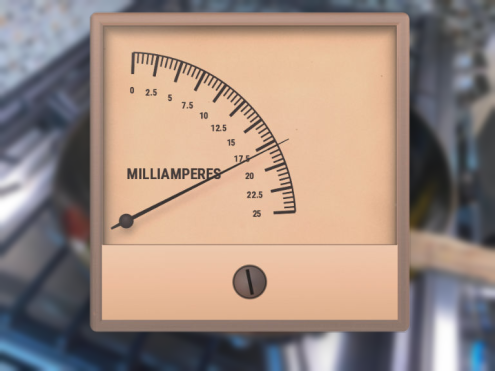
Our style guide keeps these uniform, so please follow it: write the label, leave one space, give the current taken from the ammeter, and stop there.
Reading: 18 mA
